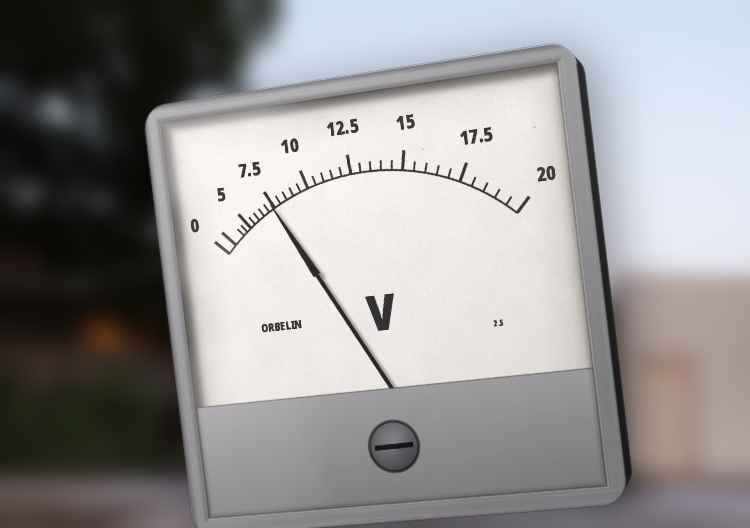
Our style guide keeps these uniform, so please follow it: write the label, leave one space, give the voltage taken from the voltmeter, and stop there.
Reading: 7.5 V
